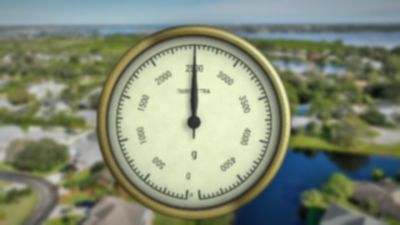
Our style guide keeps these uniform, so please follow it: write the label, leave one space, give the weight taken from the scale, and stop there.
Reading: 2500 g
